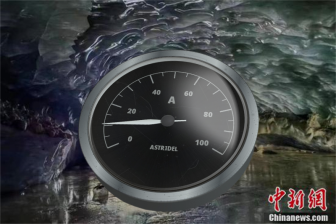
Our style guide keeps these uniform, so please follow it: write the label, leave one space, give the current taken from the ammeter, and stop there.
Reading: 10 A
